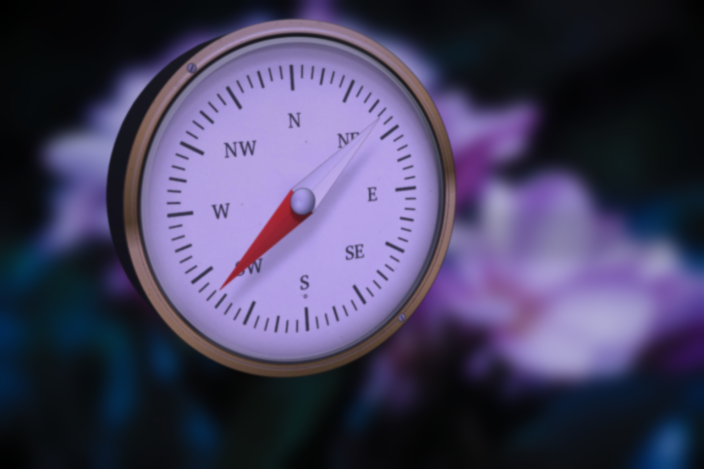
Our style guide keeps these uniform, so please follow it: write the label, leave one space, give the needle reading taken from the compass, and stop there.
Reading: 230 °
